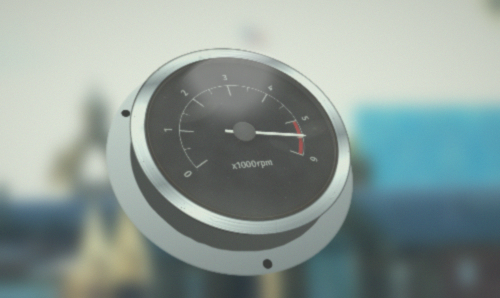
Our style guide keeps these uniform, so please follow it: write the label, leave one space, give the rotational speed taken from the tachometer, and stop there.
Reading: 5500 rpm
